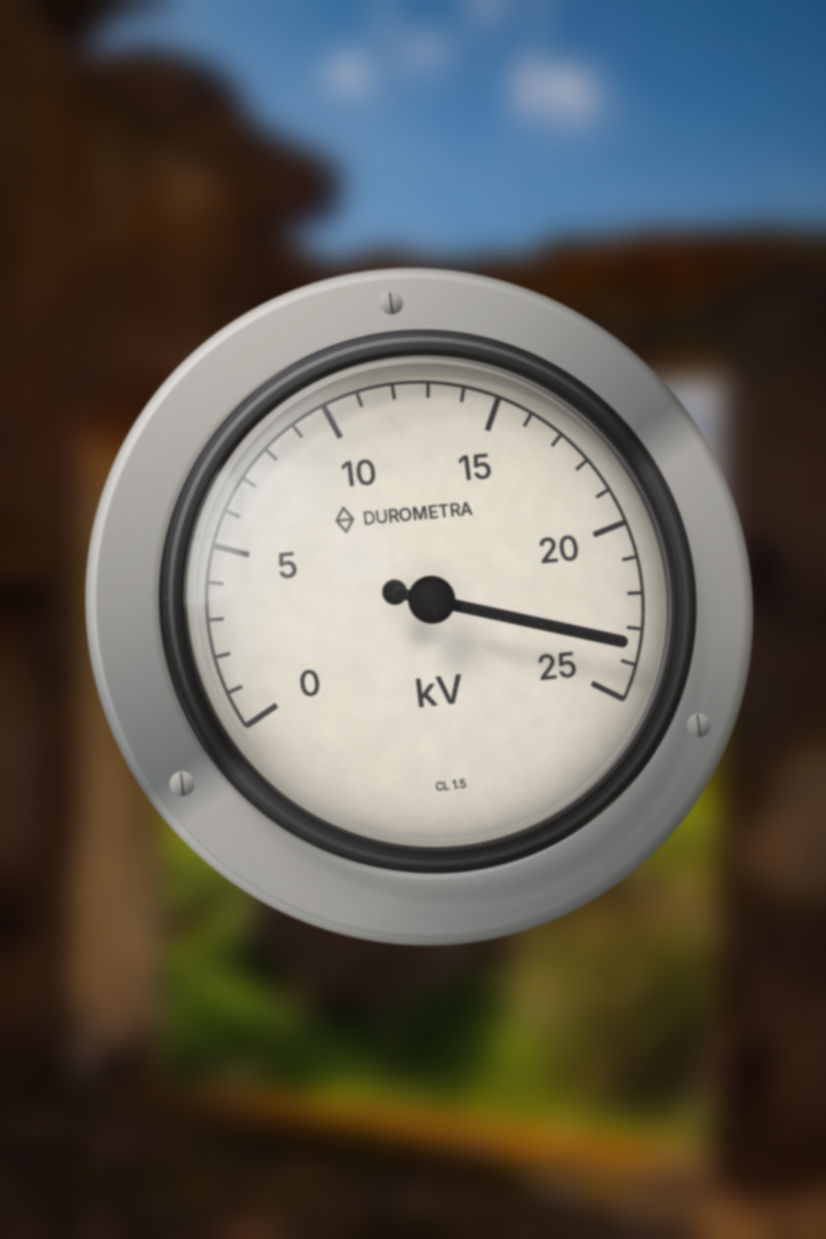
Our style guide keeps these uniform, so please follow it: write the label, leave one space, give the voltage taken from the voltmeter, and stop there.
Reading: 23.5 kV
